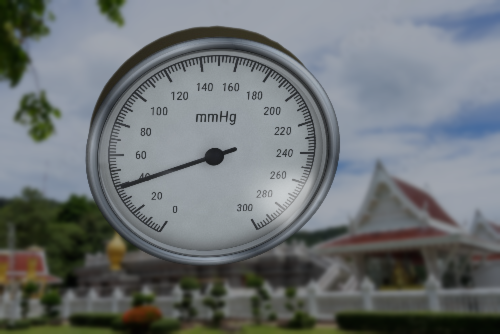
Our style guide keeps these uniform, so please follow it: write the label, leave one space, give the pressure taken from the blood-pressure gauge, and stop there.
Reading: 40 mmHg
